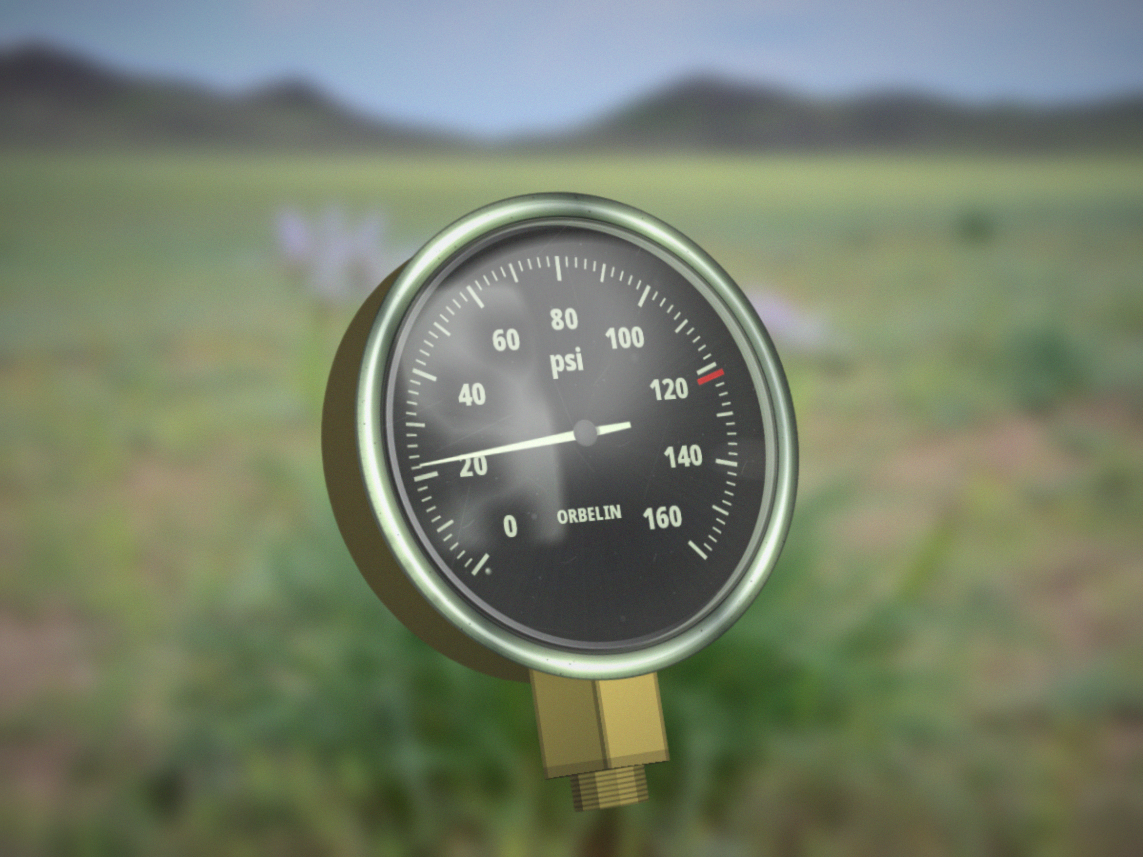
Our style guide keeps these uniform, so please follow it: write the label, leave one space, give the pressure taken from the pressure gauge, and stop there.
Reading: 22 psi
